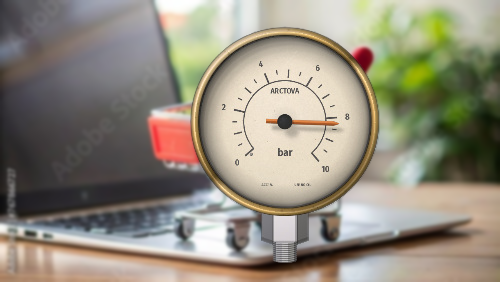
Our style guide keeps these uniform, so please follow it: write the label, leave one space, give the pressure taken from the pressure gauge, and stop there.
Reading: 8.25 bar
